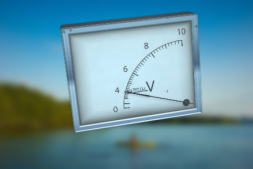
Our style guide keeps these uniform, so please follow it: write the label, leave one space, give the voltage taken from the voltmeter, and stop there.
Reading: 4 V
